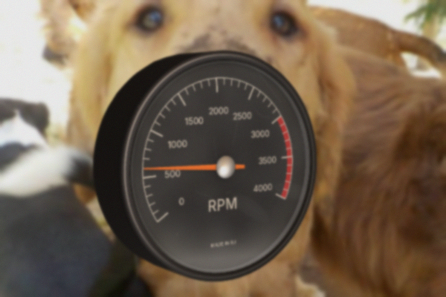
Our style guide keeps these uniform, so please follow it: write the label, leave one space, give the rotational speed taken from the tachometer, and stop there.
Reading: 600 rpm
